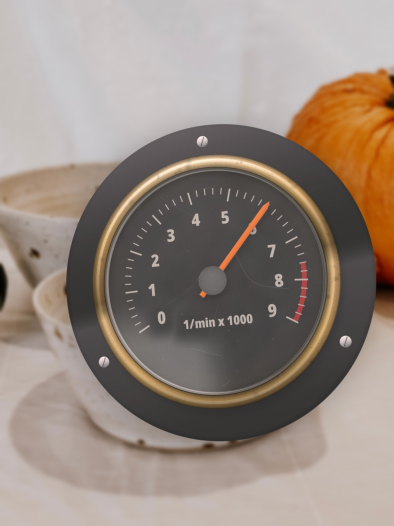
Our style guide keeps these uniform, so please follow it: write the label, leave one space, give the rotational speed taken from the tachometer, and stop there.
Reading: 6000 rpm
